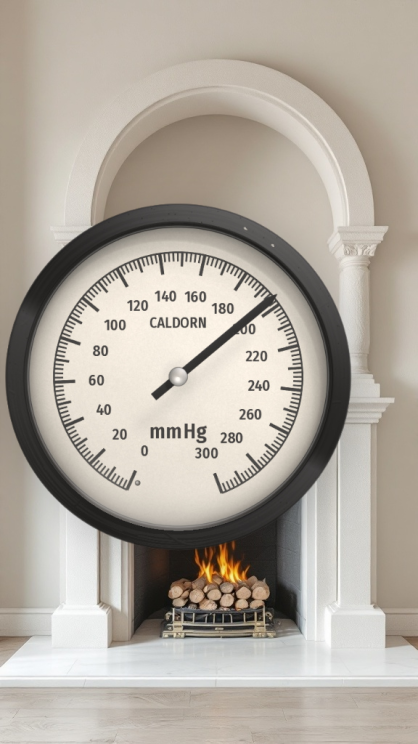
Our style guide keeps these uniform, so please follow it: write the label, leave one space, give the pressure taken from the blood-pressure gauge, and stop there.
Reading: 196 mmHg
